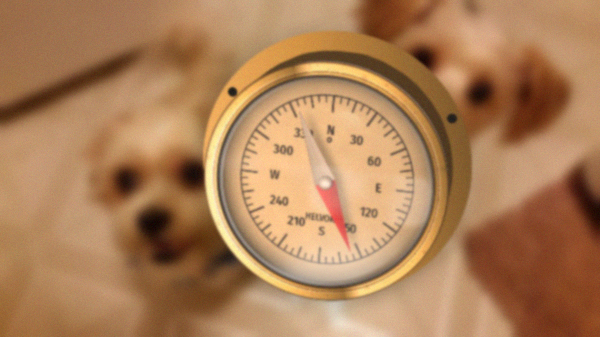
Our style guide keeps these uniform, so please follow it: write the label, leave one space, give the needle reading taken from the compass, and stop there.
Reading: 155 °
